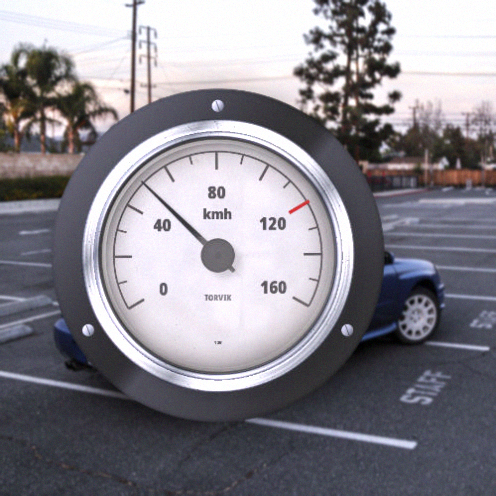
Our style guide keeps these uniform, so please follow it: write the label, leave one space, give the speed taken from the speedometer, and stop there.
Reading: 50 km/h
